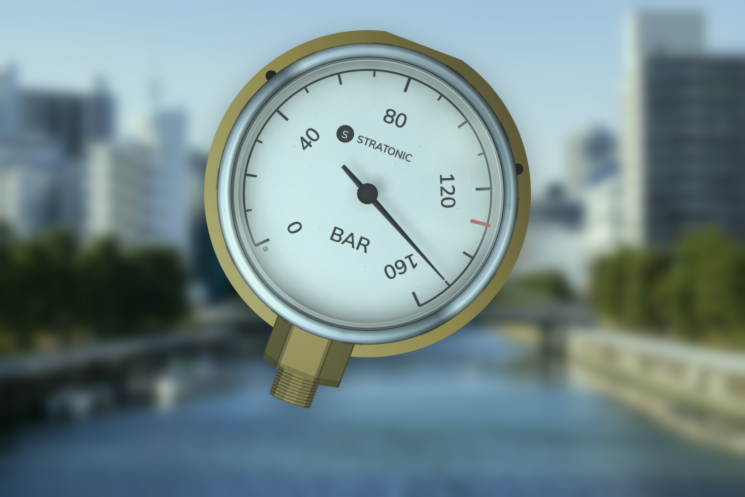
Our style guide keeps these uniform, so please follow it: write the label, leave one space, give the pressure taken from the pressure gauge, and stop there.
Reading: 150 bar
